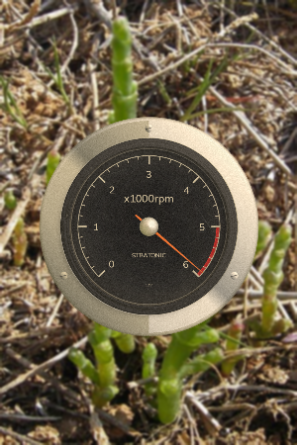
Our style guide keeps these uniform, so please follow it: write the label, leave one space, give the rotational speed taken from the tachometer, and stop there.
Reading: 5900 rpm
